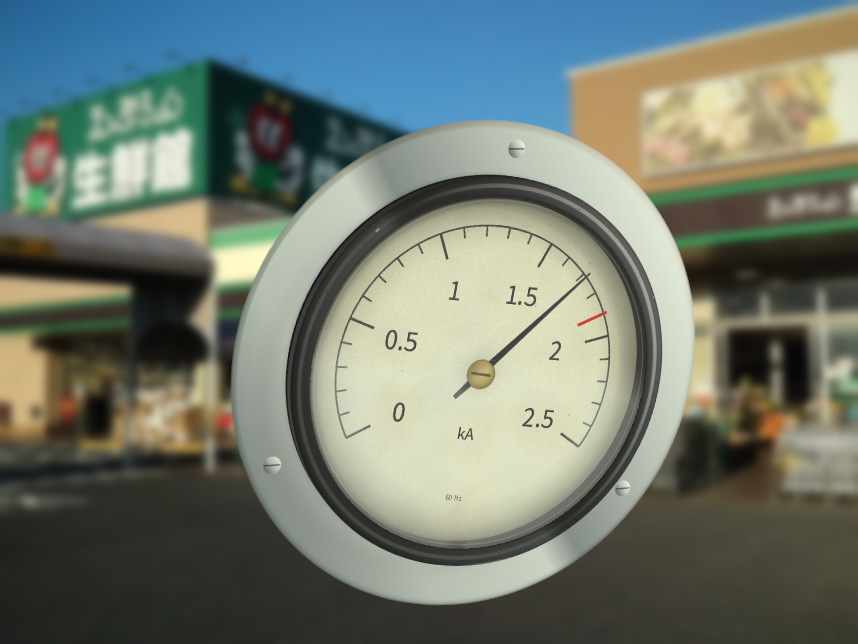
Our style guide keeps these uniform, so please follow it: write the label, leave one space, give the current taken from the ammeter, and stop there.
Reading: 1.7 kA
